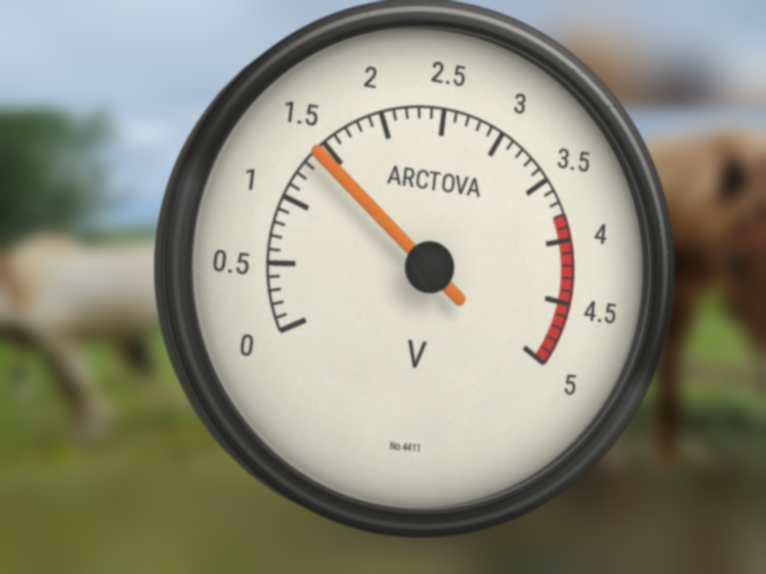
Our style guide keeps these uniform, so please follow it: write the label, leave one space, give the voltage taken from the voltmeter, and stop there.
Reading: 1.4 V
